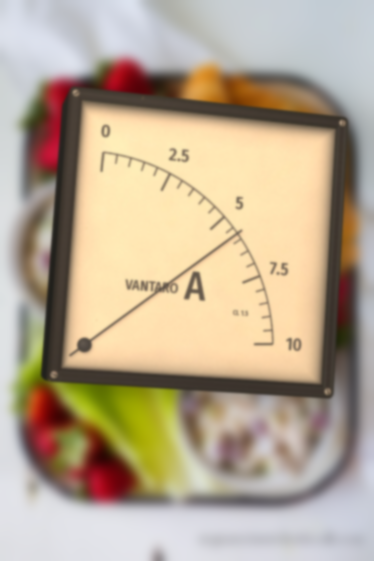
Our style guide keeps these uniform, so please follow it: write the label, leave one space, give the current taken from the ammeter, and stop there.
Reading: 5.75 A
